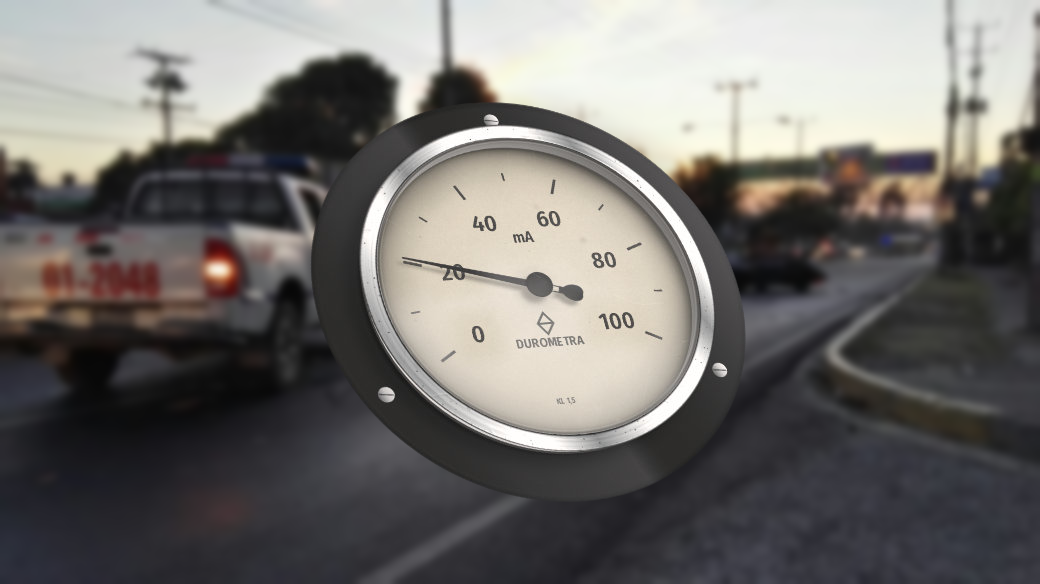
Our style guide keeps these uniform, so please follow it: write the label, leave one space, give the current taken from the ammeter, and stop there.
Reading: 20 mA
